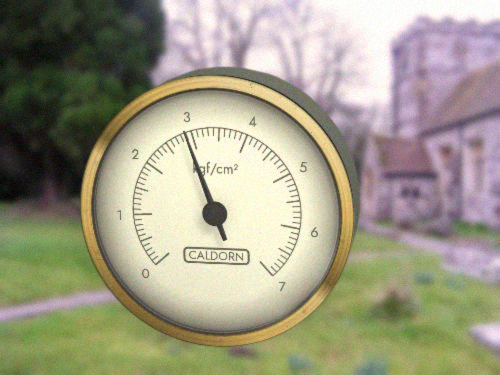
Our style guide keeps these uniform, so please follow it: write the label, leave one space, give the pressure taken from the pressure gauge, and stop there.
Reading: 2.9 kg/cm²
